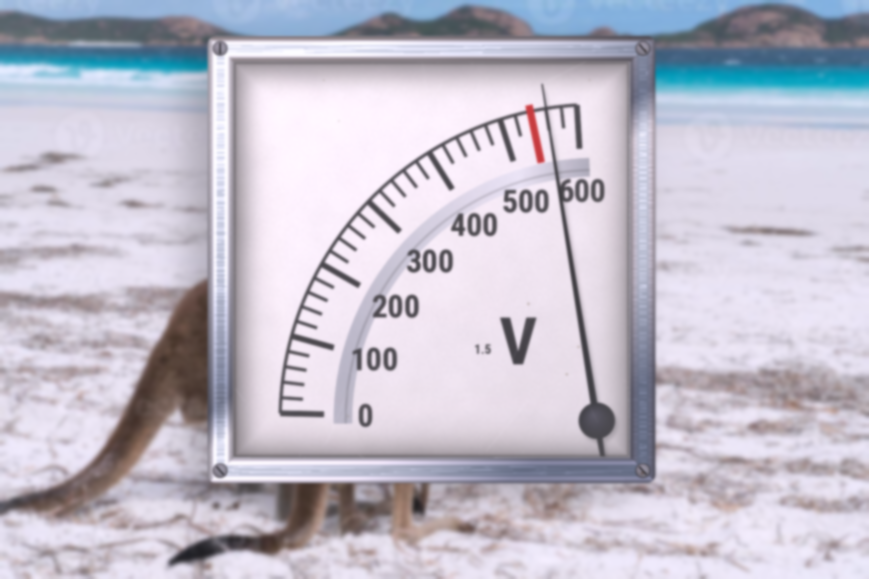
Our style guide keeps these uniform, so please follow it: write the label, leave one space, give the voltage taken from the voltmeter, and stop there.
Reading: 560 V
